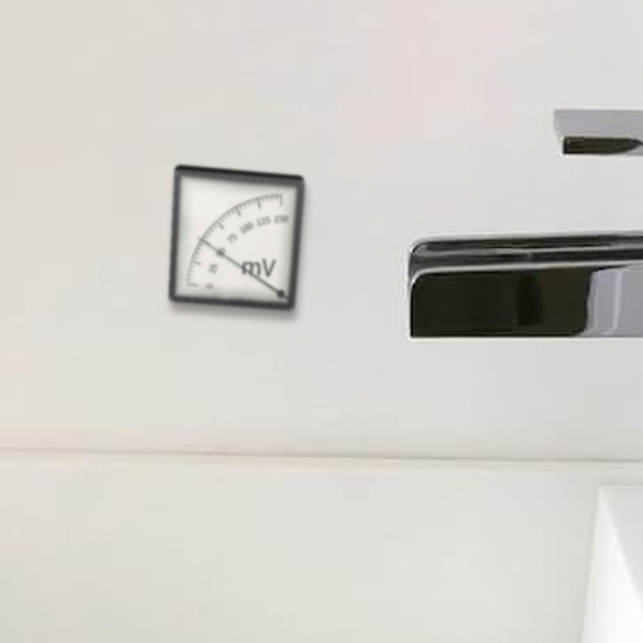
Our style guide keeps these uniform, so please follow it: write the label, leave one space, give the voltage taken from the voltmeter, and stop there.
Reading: 50 mV
